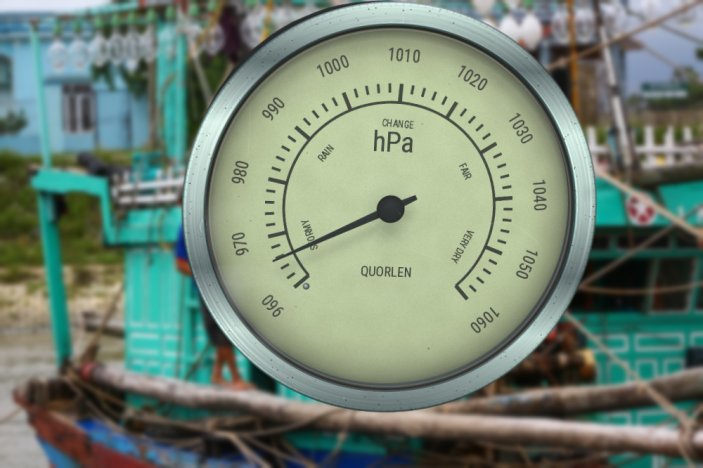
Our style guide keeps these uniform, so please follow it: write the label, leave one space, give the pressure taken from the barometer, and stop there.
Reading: 966 hPa
